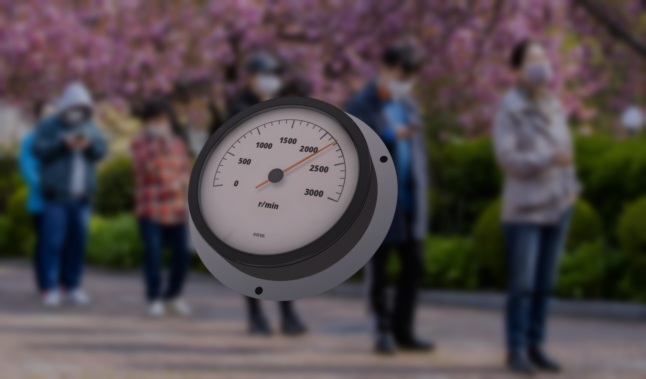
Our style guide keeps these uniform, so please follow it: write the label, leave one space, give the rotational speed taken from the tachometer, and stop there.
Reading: 2200 rpm
